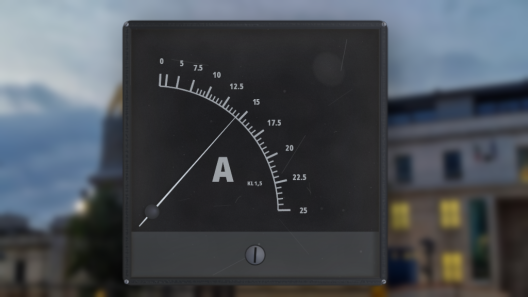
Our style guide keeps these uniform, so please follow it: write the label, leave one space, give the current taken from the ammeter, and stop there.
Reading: 14.5 A
